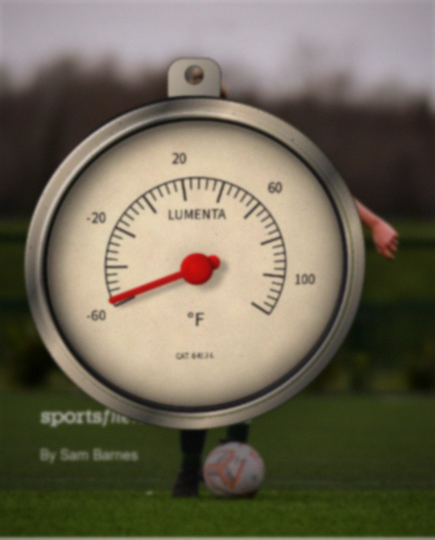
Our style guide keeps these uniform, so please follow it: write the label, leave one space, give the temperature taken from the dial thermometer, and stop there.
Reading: -56 °F
